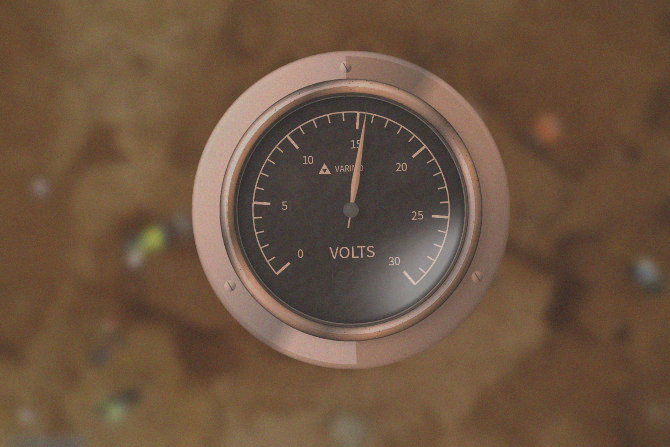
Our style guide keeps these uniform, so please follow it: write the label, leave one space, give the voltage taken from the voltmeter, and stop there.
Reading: 15.5 V
